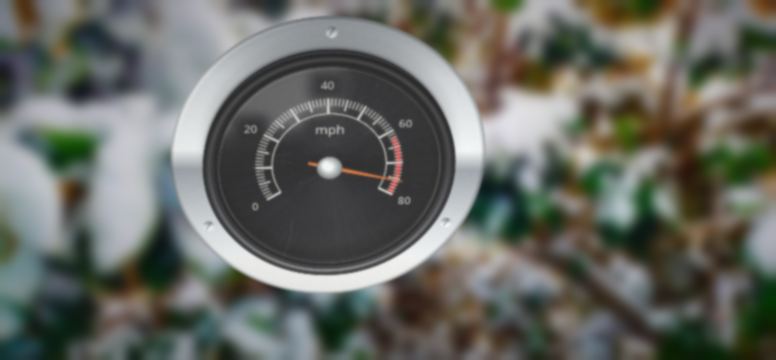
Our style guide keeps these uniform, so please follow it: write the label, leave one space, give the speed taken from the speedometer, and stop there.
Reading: 75 mph
